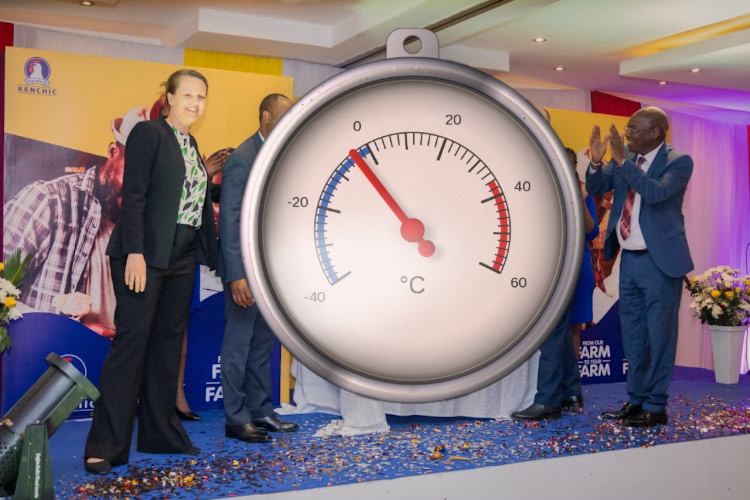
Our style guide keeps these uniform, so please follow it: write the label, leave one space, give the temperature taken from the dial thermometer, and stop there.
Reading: -4 °C
